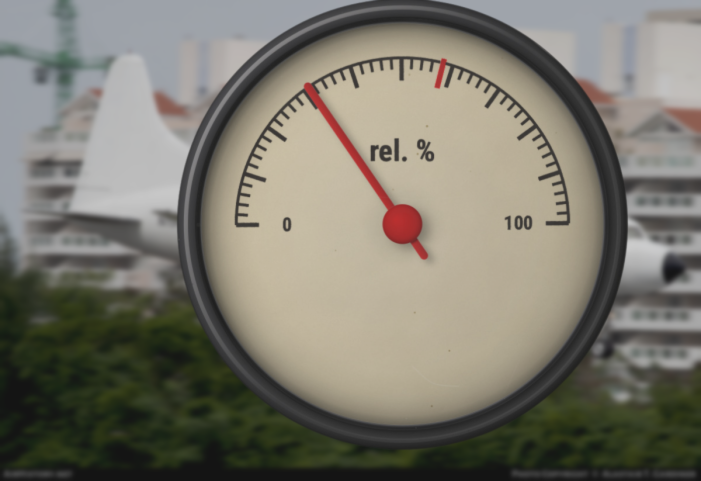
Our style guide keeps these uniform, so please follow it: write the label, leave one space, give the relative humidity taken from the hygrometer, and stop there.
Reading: 31 %
